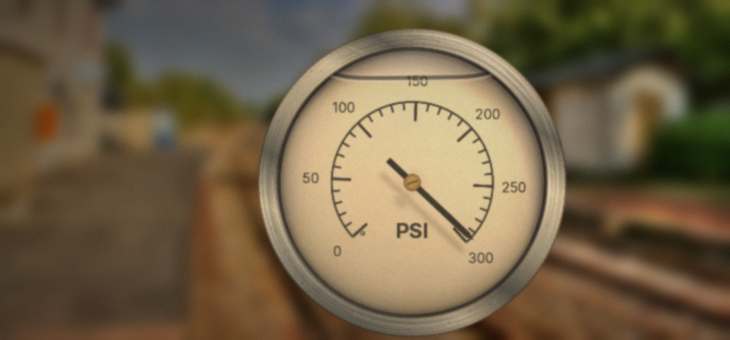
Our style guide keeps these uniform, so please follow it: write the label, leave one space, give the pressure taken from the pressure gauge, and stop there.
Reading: 295 psi
